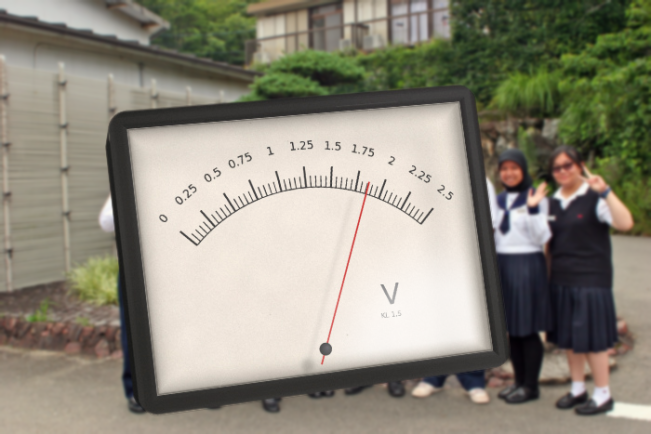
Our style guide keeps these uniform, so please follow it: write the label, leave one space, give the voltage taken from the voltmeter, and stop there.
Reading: 1.85 V
